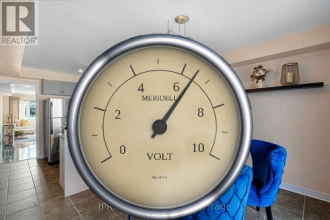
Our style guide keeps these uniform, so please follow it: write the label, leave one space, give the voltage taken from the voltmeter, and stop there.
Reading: 6.5 V
